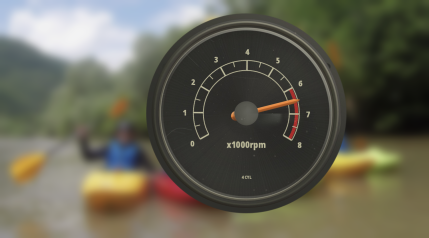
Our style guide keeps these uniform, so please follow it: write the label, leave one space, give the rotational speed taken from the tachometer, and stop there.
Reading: 6500 rpm
